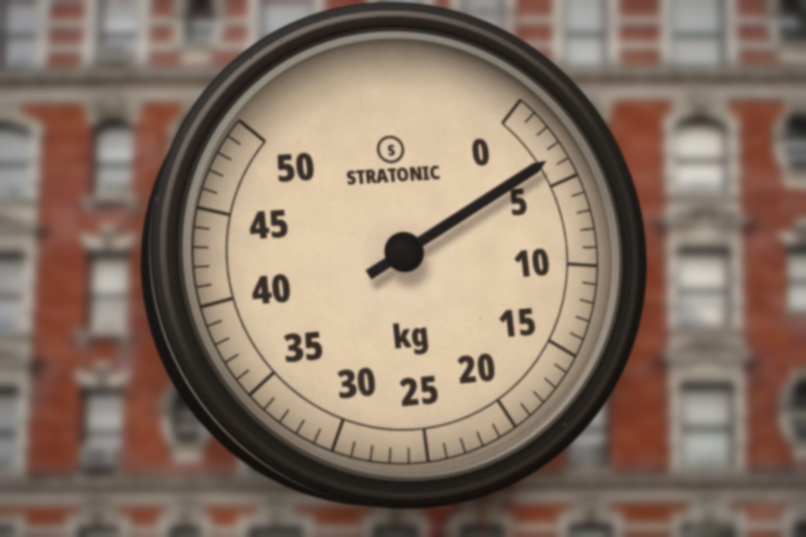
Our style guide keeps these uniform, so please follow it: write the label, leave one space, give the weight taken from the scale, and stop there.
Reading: 3.5 kg
